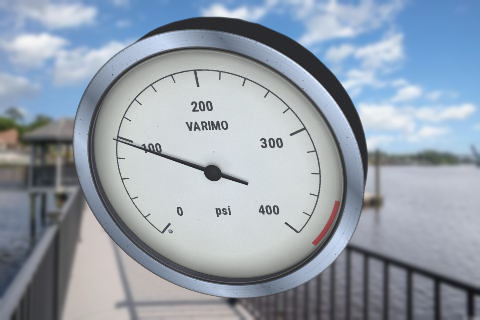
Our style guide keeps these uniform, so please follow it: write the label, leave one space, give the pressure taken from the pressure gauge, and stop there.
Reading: 100 psi
